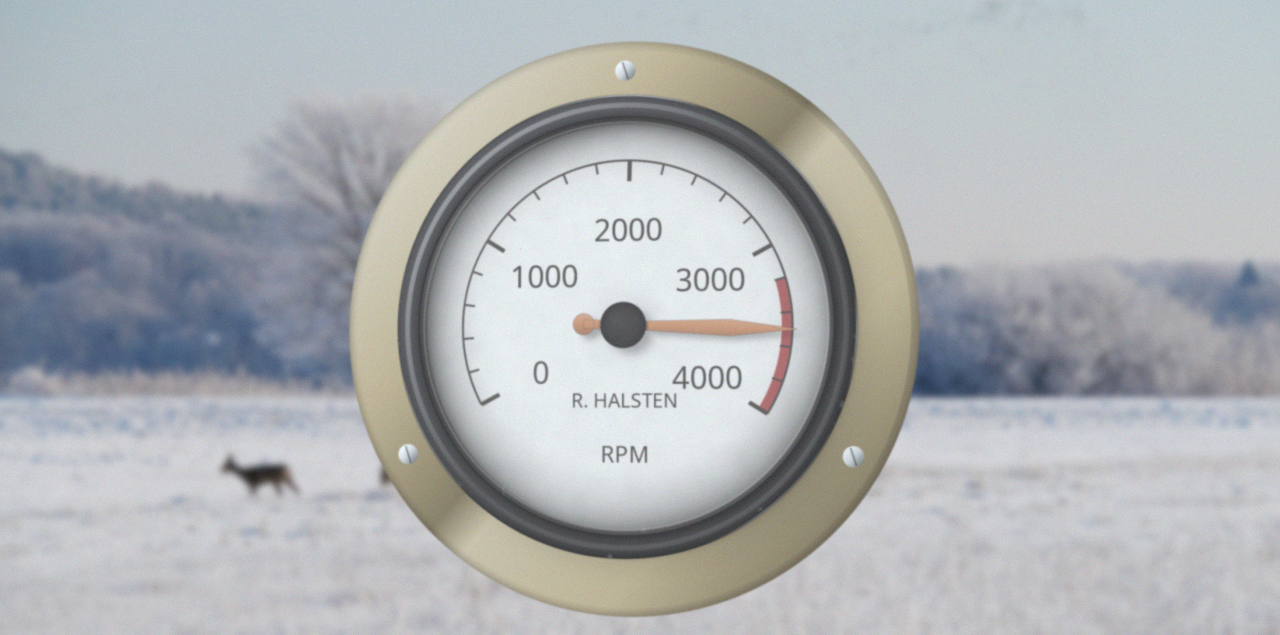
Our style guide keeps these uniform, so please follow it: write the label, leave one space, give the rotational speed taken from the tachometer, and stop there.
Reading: 3500 rpm
